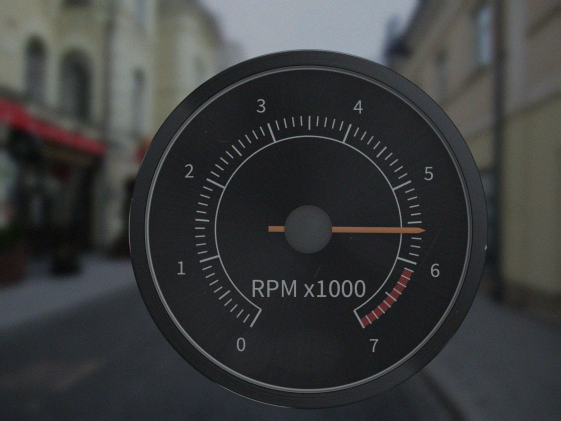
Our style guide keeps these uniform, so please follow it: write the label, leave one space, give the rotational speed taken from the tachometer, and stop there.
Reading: 5600 rpm
